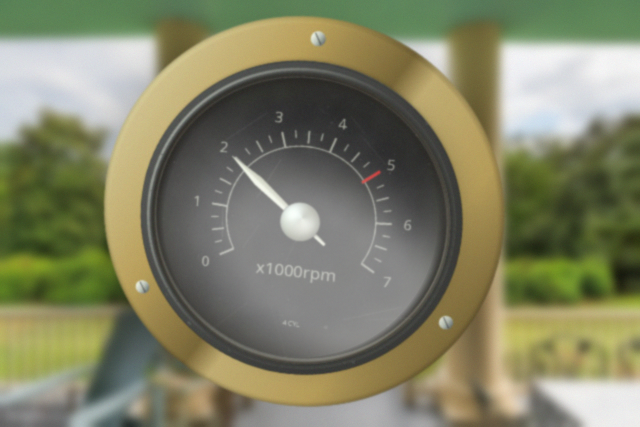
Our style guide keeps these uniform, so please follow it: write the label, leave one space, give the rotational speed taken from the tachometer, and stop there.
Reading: 2000 rpm
